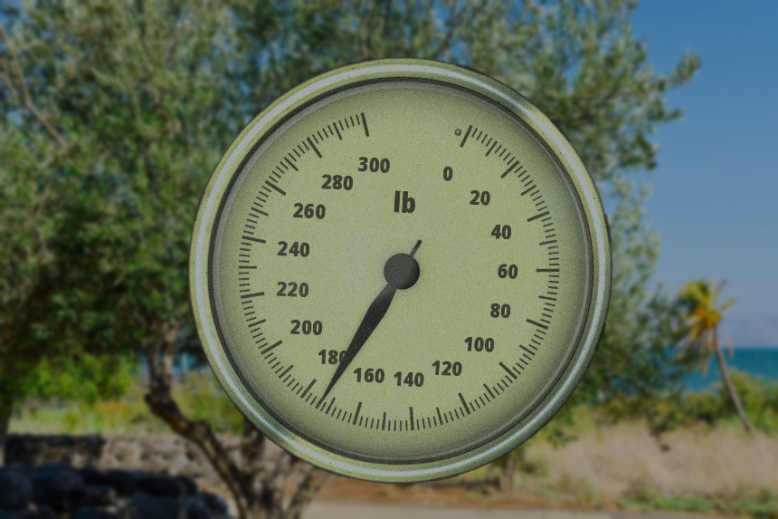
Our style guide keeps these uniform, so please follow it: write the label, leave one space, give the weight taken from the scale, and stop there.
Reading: 174 lb
